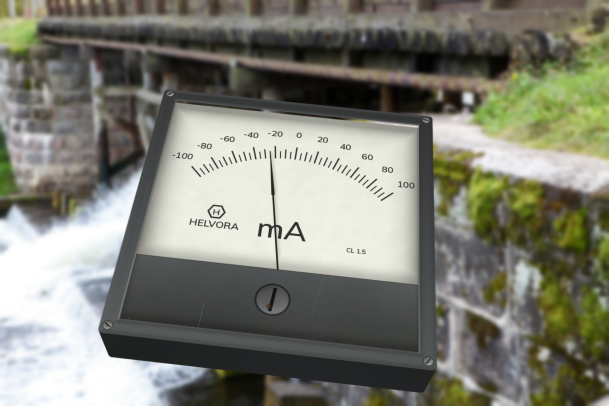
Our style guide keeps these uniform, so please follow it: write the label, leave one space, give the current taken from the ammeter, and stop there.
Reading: -25 mA
